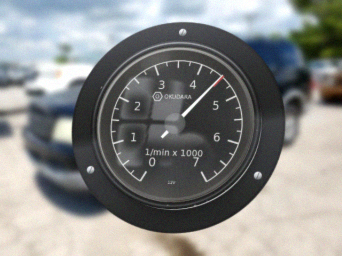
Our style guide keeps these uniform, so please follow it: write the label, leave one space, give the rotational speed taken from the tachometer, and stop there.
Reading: 4500 rpm
